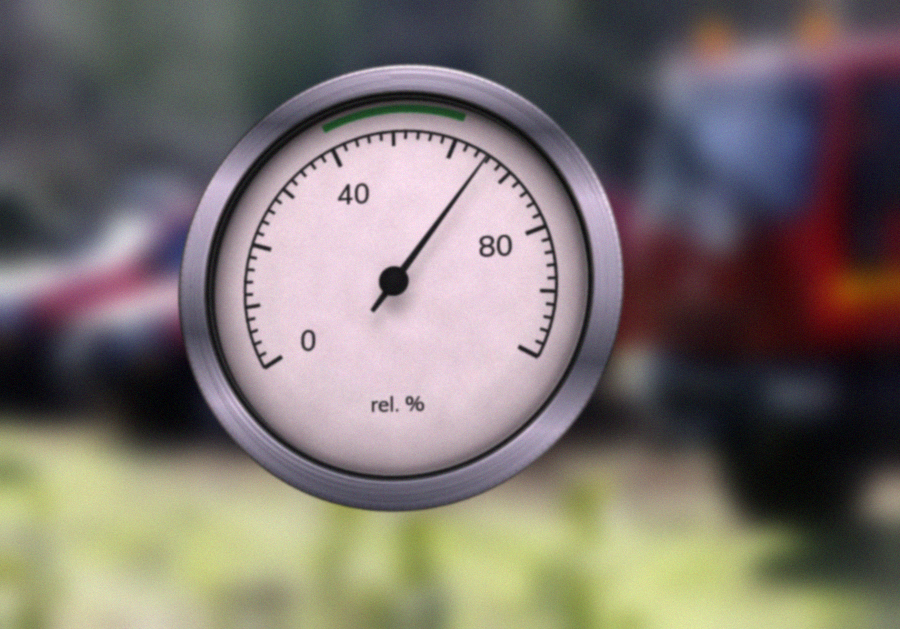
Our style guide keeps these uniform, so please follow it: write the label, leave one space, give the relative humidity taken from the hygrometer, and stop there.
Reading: 66 %
